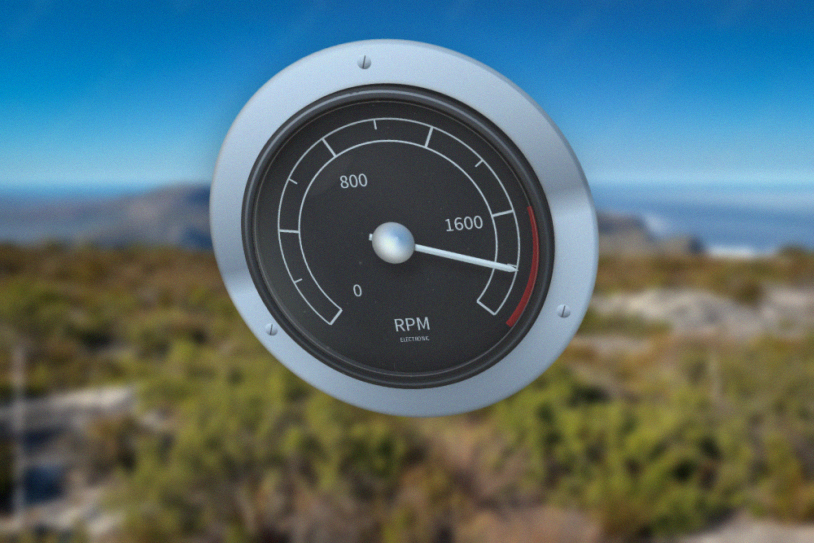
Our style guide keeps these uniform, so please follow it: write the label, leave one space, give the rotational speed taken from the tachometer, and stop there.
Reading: 1800 rpm
